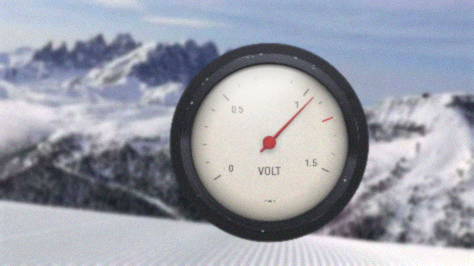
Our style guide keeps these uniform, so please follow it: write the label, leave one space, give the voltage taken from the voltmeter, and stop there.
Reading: 1.05 V
